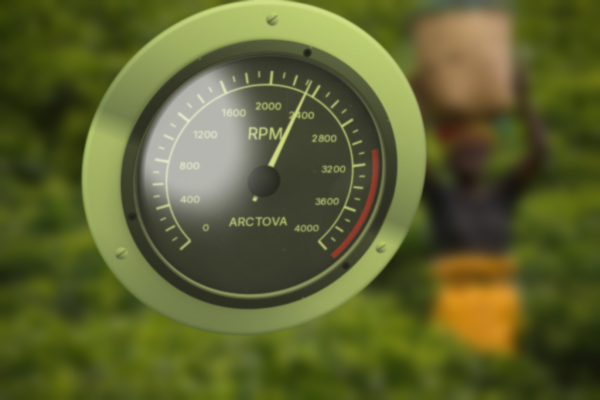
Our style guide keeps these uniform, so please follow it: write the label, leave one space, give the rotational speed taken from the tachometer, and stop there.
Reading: 2300 rpm
